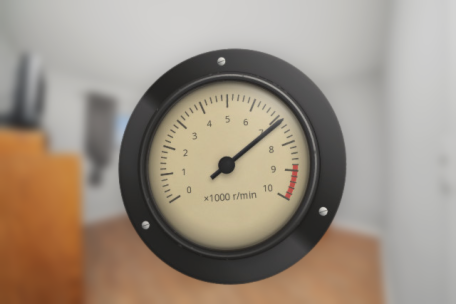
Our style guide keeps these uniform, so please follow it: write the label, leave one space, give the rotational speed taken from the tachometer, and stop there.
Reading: 7200 rpm
